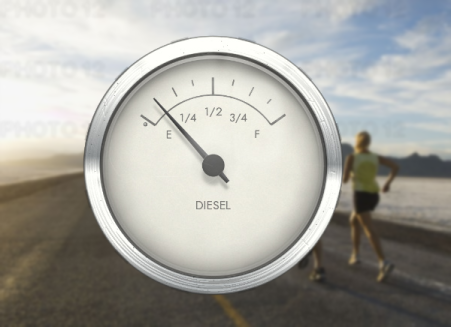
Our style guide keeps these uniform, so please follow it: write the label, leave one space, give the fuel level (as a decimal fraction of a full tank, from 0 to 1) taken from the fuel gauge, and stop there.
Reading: 0.125
